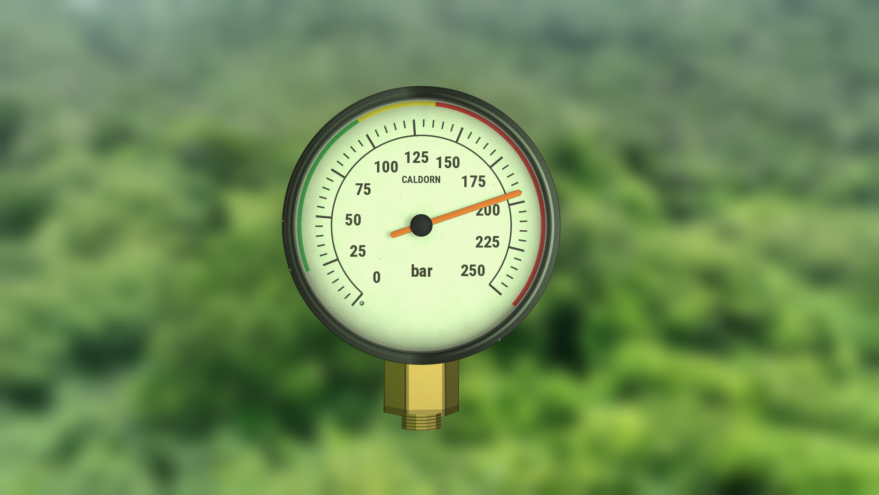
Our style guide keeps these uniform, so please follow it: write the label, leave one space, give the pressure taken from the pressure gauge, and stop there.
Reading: 195 bar
